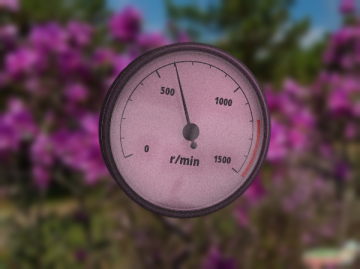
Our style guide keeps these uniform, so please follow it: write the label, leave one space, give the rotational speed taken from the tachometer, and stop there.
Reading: 600 rpm
